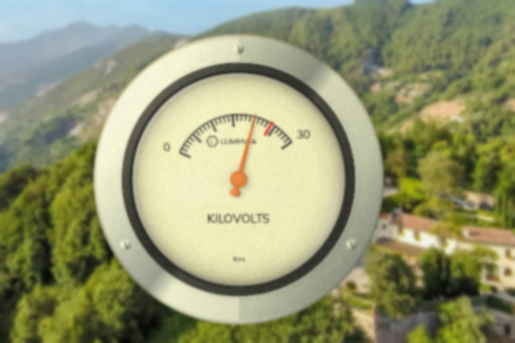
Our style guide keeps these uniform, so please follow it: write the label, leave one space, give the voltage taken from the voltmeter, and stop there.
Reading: 20 kV
